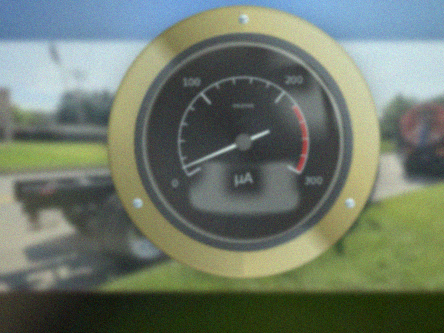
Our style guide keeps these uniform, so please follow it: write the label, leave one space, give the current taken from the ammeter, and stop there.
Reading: 10 µA
